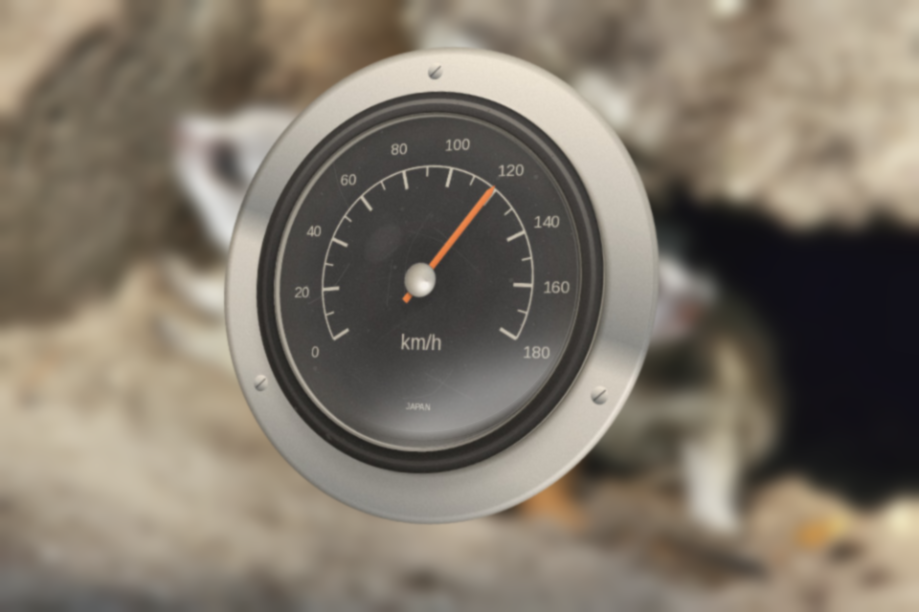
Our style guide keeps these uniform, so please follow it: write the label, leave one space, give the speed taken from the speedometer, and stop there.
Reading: 120 km/h
